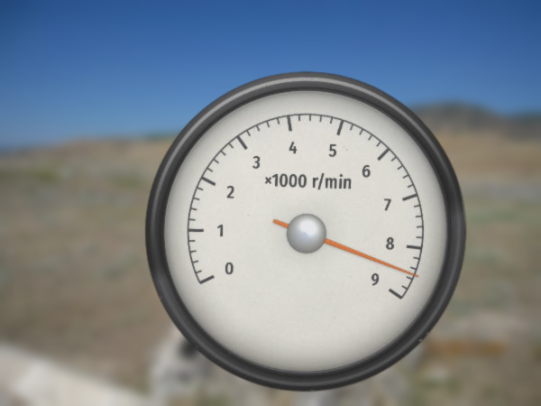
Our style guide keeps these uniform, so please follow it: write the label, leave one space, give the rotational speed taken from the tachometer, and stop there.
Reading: 8500 rpm
